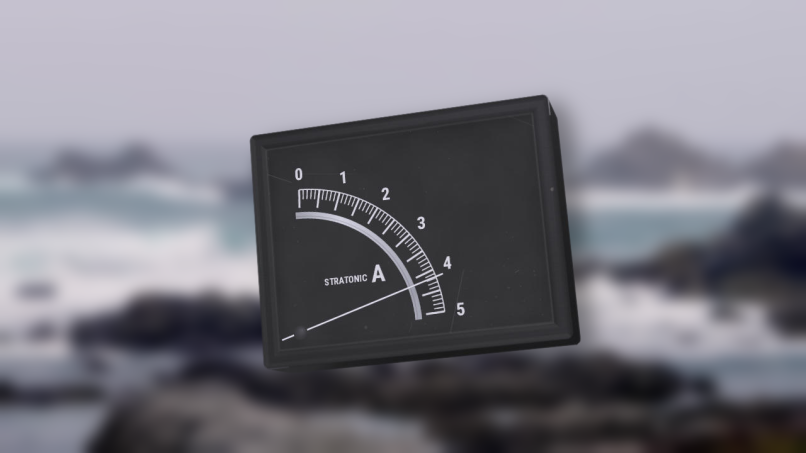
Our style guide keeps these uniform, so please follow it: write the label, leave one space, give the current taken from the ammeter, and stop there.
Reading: 4.2 A
